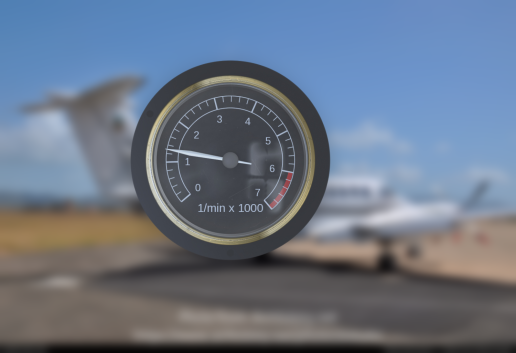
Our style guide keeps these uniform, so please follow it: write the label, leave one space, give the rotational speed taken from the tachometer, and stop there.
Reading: 1300 rpm
